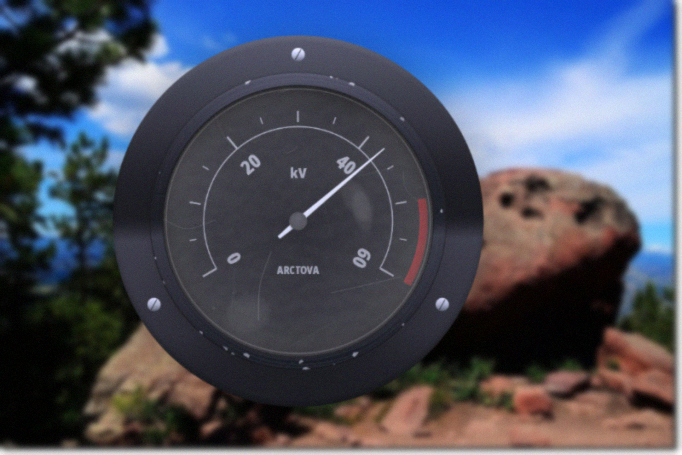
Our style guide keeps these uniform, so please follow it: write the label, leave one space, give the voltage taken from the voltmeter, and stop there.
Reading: 42.5 kV
